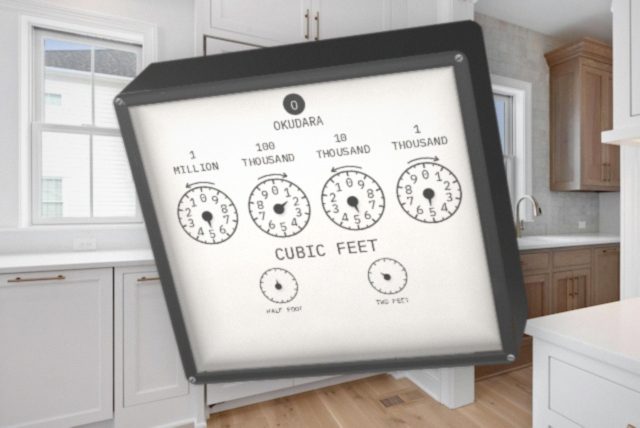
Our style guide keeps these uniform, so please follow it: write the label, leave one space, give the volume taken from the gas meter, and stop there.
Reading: 515500 ft³
